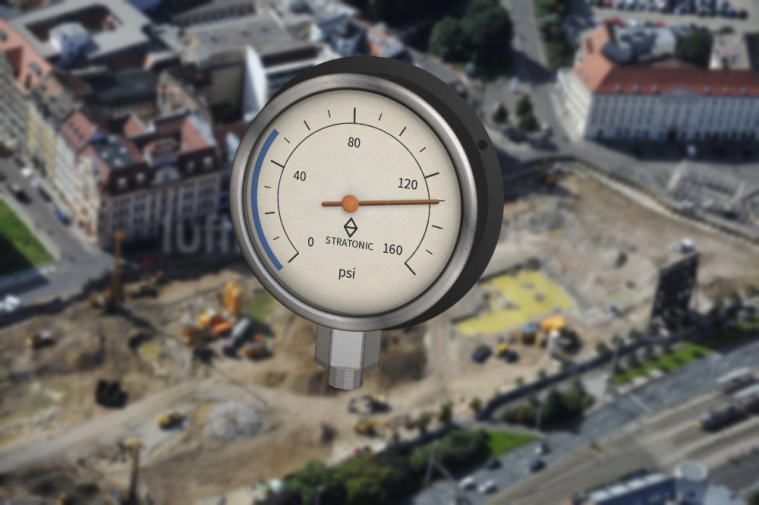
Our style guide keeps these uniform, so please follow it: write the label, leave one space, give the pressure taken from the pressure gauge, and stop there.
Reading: 130 psi
